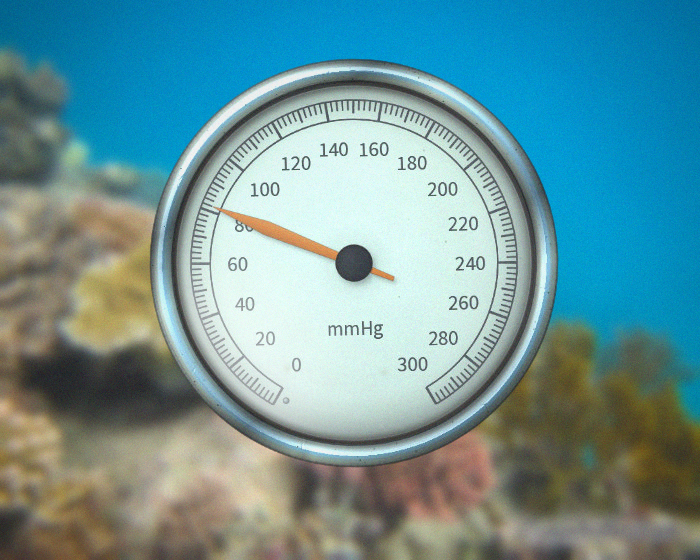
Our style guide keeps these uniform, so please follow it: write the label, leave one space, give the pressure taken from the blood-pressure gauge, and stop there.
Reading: 82 mmHg
